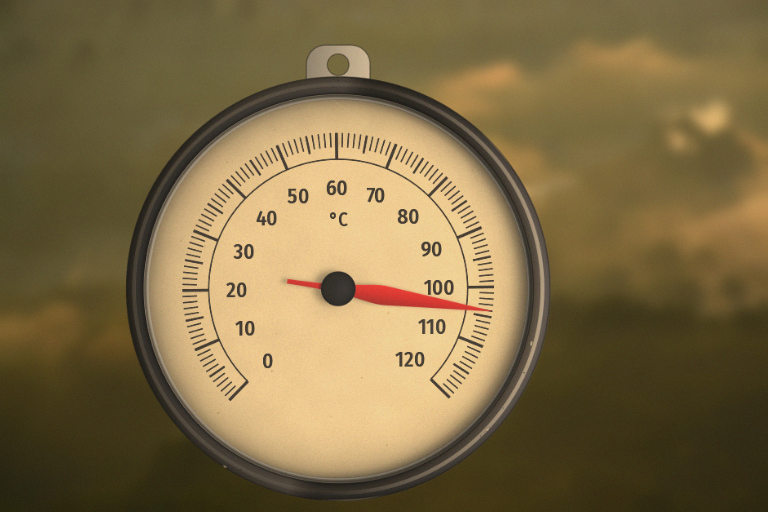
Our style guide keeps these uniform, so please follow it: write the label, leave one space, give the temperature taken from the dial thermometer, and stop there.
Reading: 104 °C
